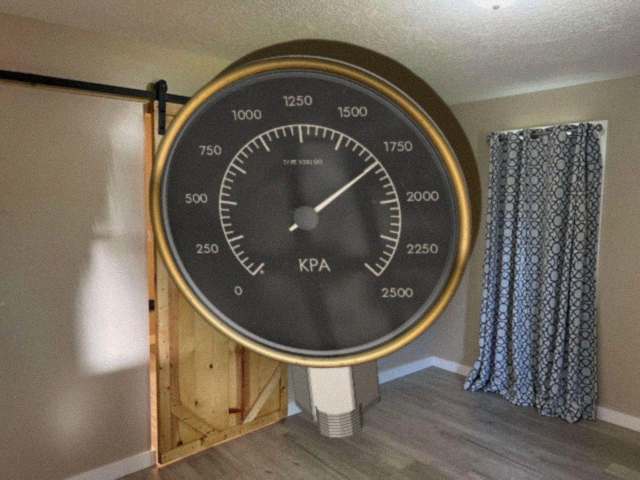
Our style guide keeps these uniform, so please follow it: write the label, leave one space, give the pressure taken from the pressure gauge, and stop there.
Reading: 1750 kPa
